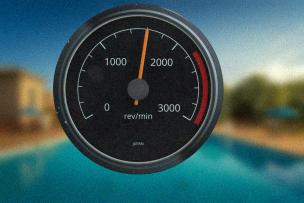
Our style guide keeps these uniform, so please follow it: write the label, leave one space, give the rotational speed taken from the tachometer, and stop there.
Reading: 1600 rpm
